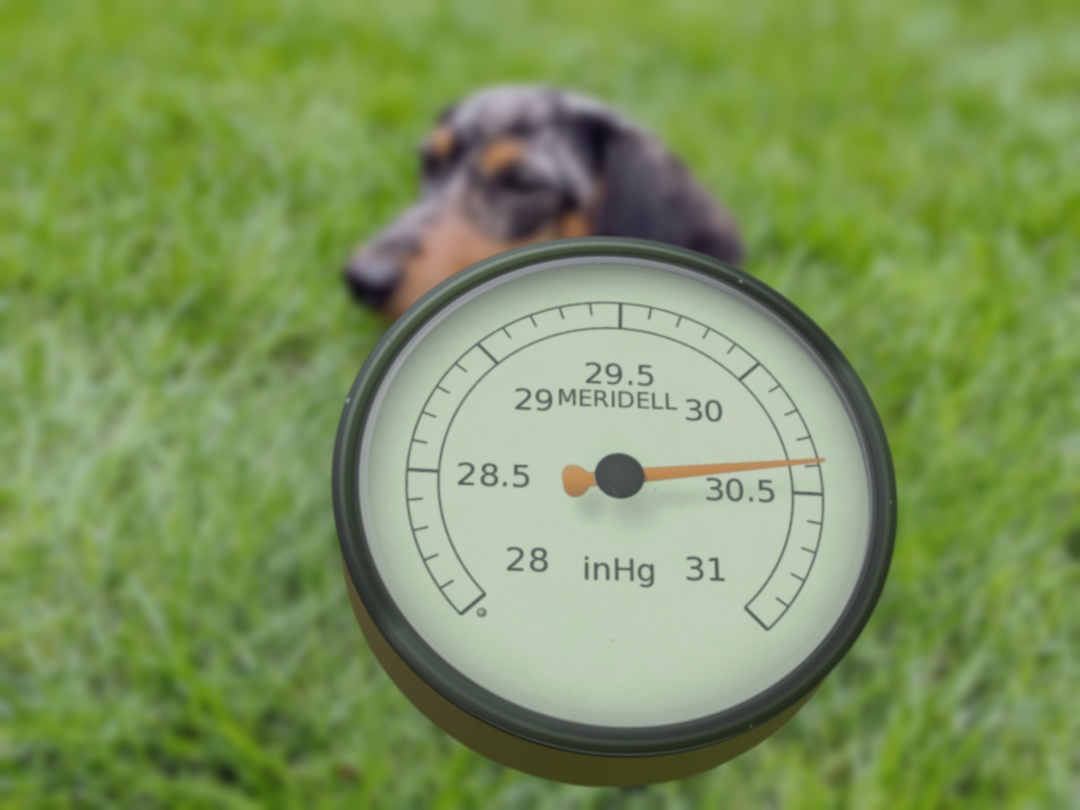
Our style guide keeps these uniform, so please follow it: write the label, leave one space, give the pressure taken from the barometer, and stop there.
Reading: 30.4 inHg
